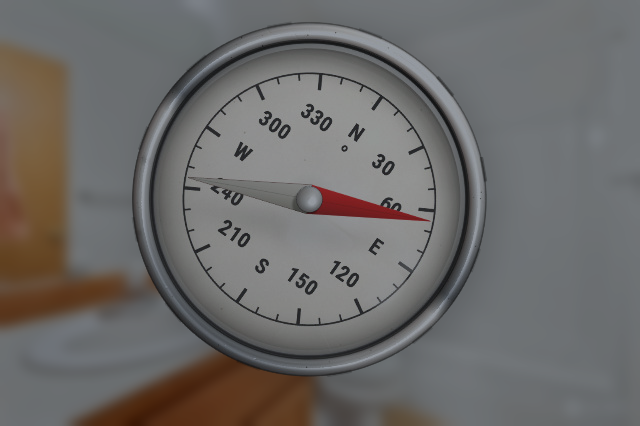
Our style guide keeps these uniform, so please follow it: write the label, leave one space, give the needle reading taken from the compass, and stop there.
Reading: 65 °
